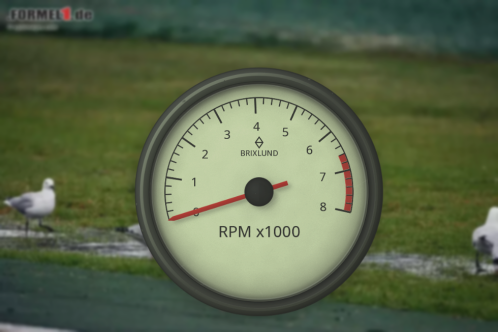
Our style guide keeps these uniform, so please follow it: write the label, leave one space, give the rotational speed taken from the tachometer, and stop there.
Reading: 0 rpm
